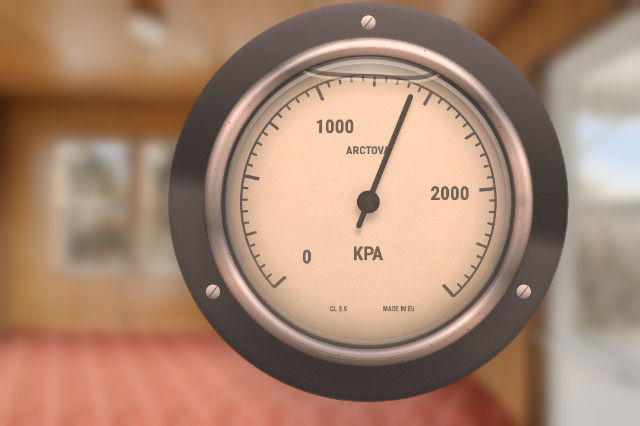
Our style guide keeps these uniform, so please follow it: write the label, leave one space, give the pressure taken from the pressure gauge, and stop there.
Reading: 1425 kPa
